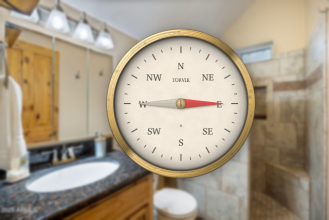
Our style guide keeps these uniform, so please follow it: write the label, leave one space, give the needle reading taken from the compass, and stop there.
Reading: 90 °
